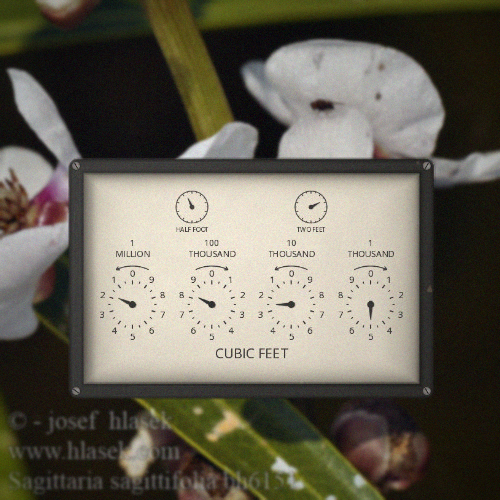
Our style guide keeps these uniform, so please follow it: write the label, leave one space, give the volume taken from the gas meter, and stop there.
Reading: 182500 ft³
